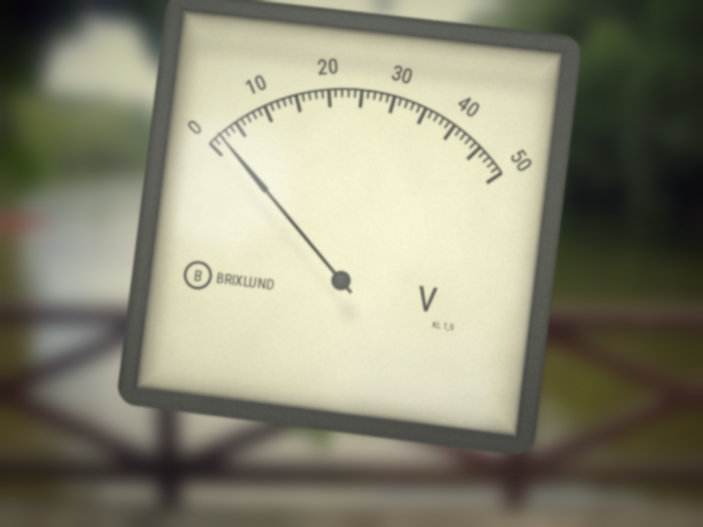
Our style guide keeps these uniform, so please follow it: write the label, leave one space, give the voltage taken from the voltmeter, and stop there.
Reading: 2 V
